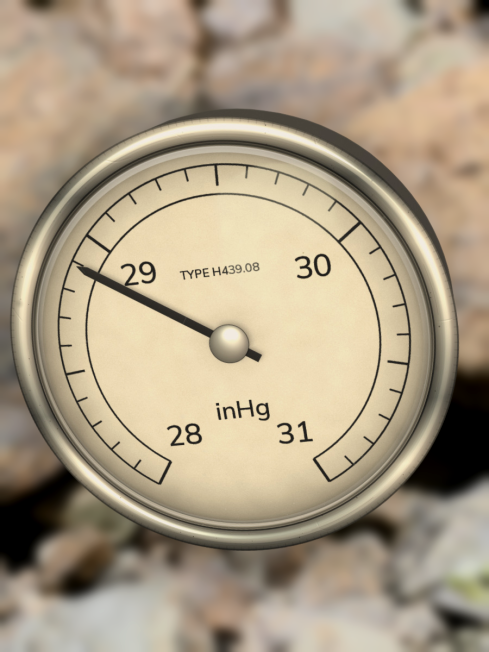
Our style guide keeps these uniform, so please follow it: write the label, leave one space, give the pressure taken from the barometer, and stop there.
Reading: 28.9 inHg
